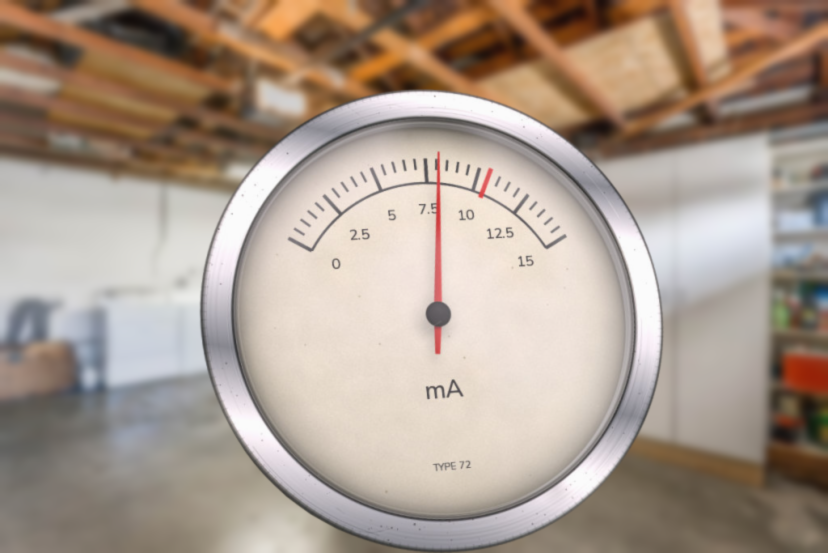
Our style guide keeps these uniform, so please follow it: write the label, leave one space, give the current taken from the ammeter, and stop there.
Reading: 8 mA
